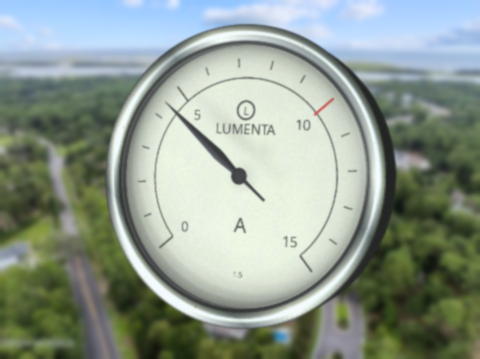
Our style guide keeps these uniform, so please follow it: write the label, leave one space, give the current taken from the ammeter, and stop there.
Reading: 4.5 A
